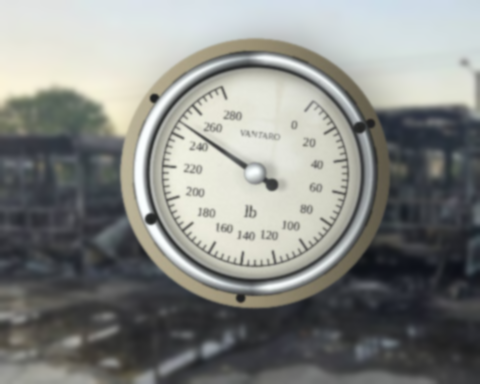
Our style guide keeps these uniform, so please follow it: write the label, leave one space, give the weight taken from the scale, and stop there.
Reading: 248 lb
